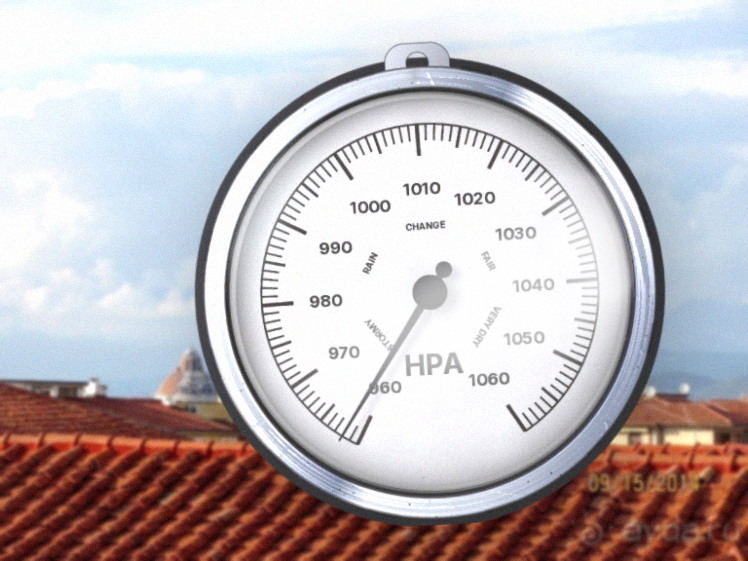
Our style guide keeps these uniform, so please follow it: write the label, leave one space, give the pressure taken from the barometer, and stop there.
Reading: 962 hPa
